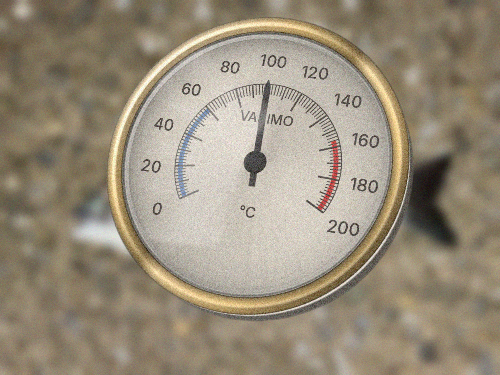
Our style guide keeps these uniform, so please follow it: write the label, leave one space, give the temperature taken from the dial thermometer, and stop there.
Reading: 100 °C
